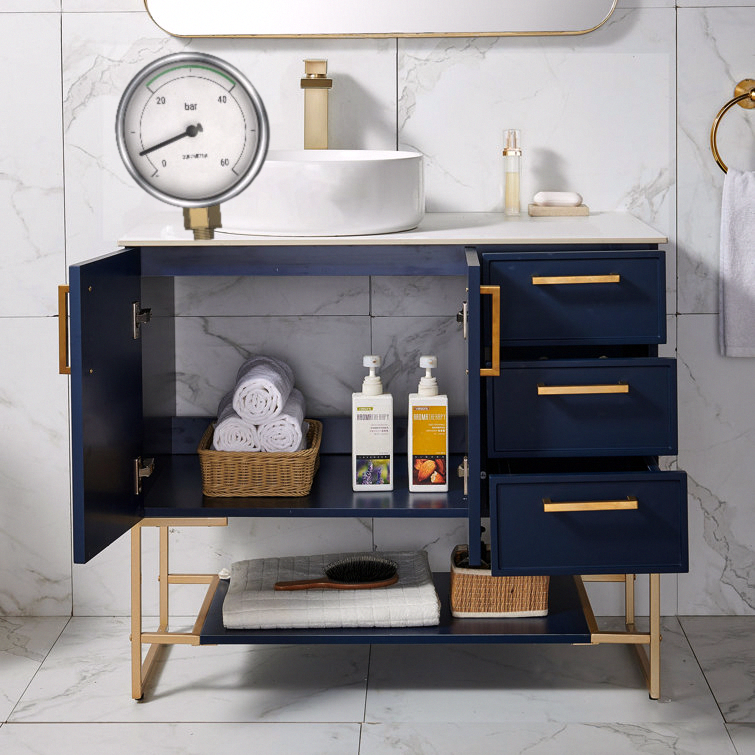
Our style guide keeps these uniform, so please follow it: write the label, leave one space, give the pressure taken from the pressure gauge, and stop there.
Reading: 5 bar
